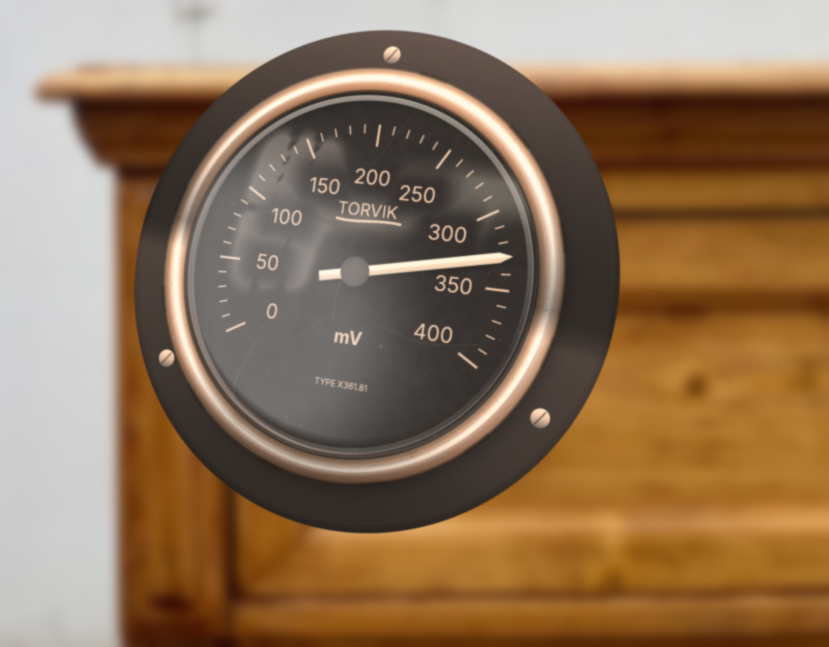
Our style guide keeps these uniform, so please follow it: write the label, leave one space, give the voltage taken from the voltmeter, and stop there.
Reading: 330 mV
